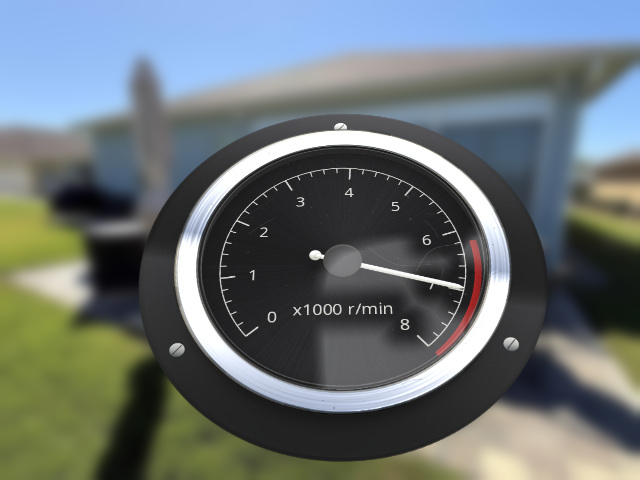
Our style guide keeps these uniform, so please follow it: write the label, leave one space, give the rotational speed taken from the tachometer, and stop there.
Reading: 7000 rpm
